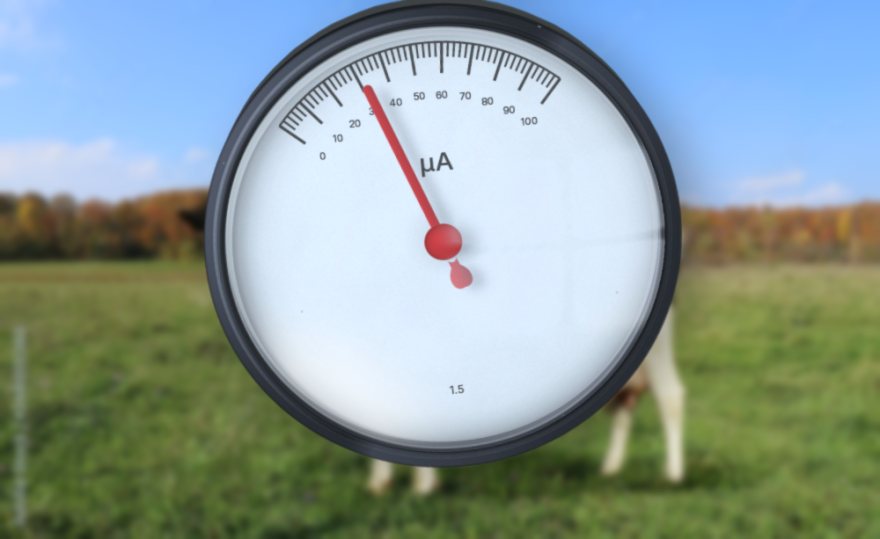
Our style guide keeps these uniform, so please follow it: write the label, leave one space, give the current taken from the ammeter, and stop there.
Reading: 32 µA
